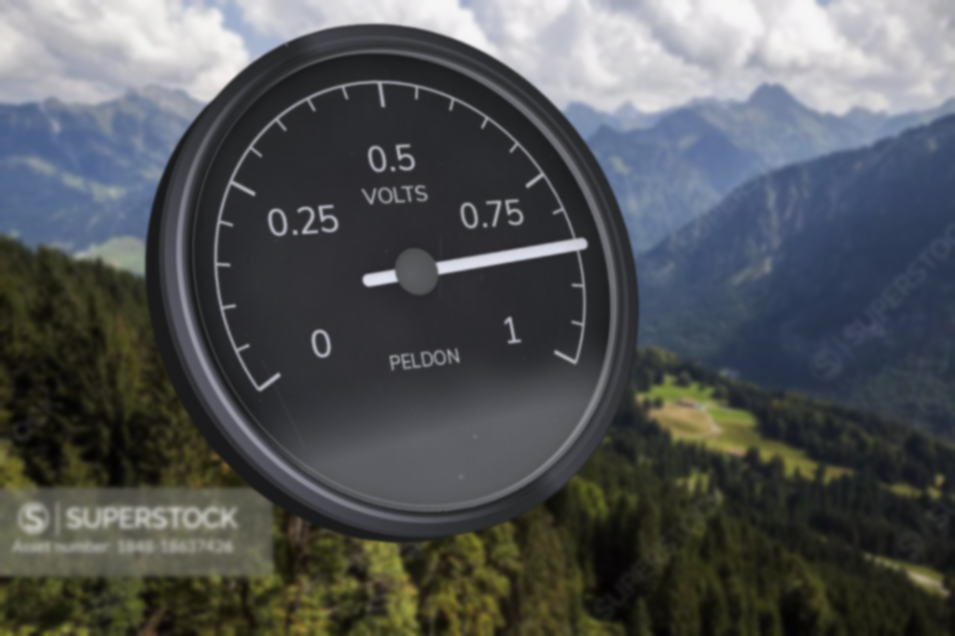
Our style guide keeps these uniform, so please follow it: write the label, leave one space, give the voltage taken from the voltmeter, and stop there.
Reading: 0.85 V
